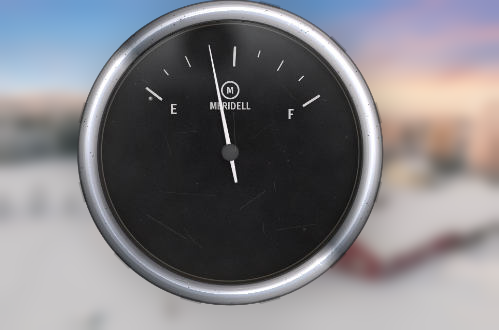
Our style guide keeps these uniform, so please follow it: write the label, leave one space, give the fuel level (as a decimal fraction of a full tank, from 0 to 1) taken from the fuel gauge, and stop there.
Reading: 0.375
